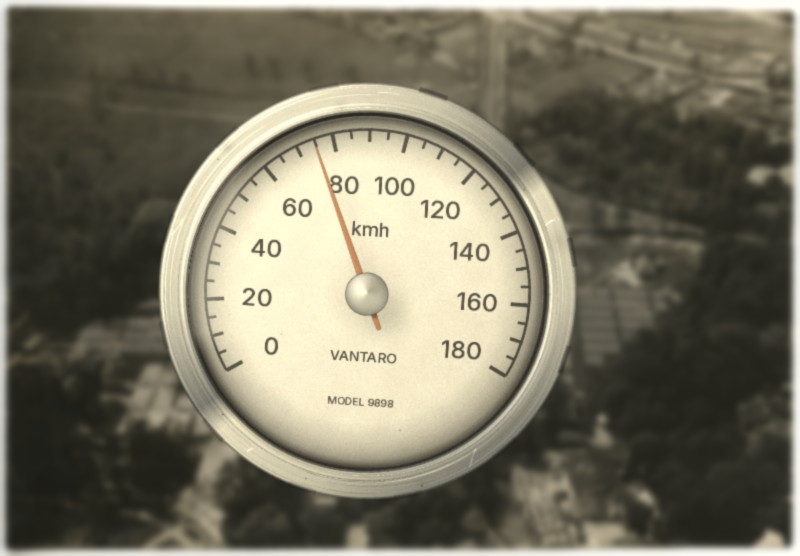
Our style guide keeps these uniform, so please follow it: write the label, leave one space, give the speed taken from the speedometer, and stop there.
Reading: 75 km/h
